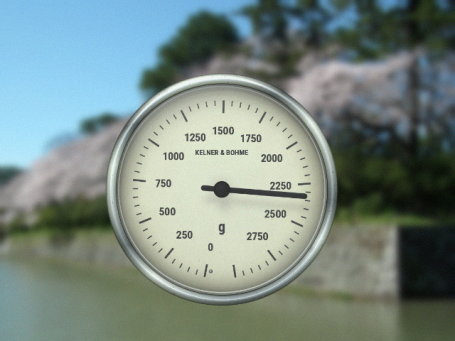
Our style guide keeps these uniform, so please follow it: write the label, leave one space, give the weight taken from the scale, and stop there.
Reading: 2325 g
